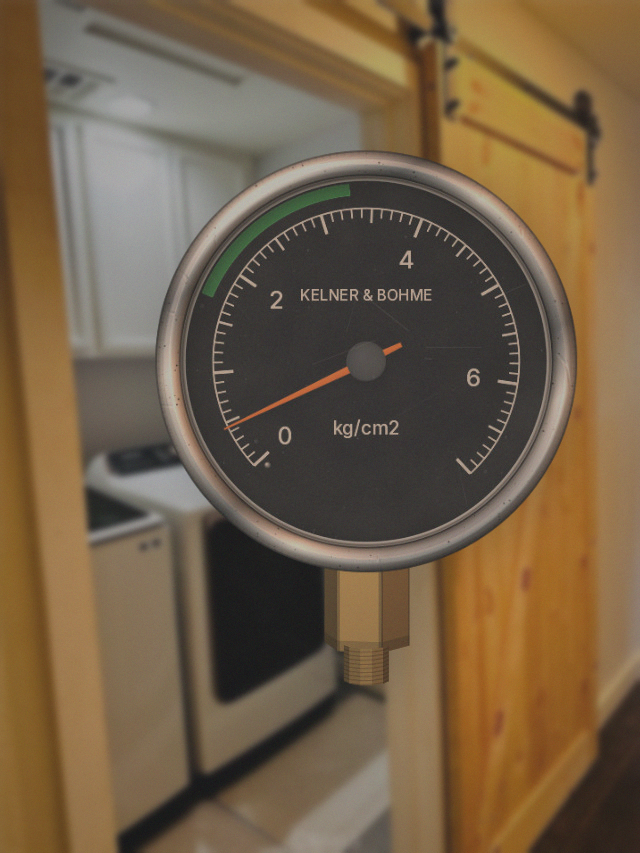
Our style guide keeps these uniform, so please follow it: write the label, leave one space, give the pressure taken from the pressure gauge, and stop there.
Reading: 0.45 kg/cm²
